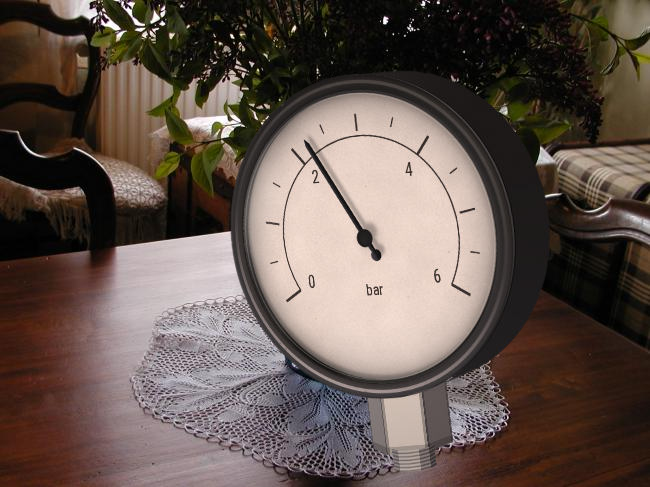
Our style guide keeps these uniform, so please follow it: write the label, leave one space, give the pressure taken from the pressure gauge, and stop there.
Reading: 2.25 bar
